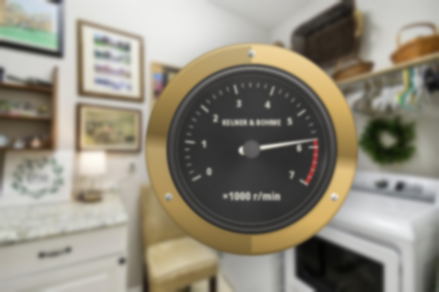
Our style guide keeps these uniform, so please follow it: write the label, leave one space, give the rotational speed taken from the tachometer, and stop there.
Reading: 5800 rpm
